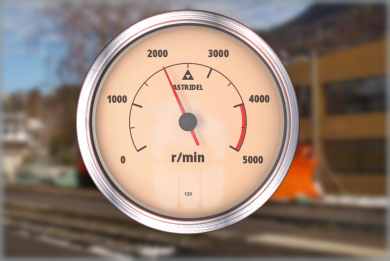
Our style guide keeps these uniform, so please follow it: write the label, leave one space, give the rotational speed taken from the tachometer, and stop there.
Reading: 2000 rpm
